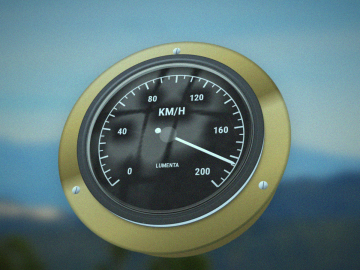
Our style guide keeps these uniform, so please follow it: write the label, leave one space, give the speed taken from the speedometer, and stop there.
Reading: 185 km/h
